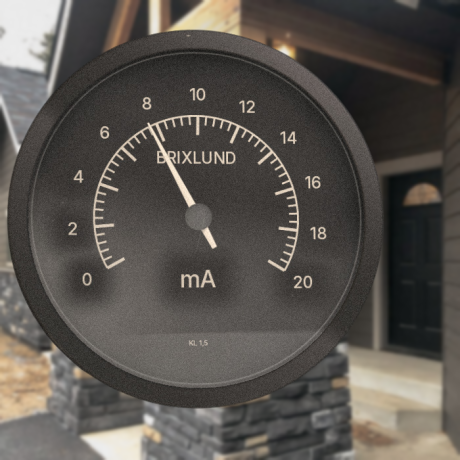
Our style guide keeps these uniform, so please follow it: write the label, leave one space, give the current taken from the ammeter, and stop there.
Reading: 7.6 mA
